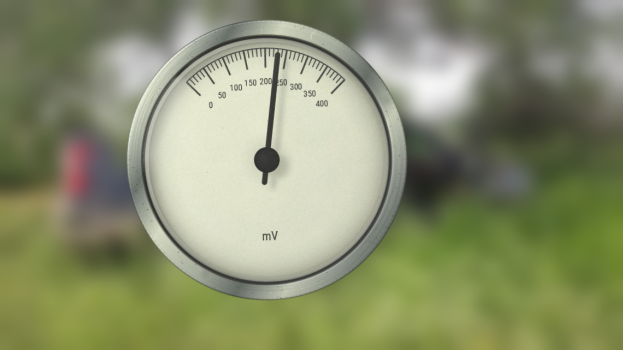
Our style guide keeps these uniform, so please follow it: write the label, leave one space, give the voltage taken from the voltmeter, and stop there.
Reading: 230 mV
